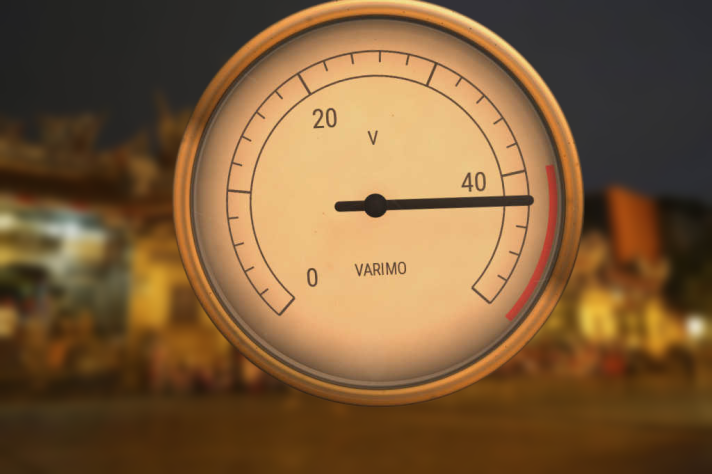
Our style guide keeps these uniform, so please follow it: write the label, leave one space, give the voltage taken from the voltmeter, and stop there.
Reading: 42 V
